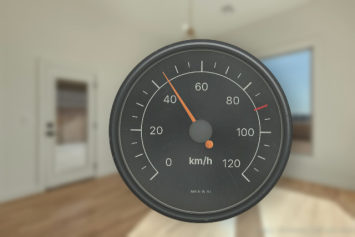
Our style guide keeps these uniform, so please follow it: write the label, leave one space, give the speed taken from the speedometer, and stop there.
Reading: 45 km/h
